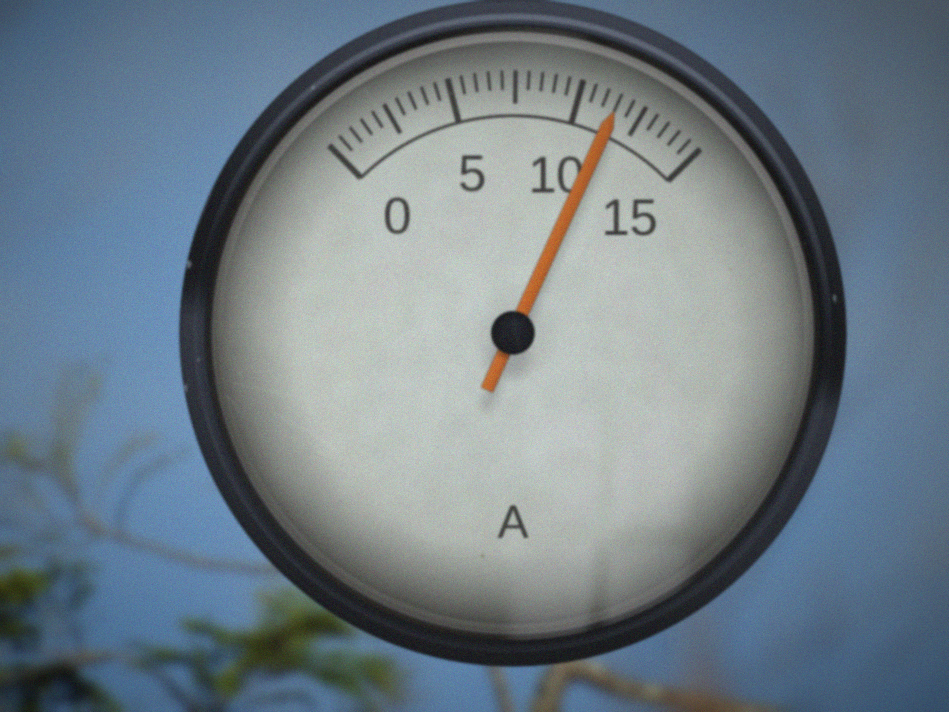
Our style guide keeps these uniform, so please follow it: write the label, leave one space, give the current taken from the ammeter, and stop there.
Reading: 11.5 A
